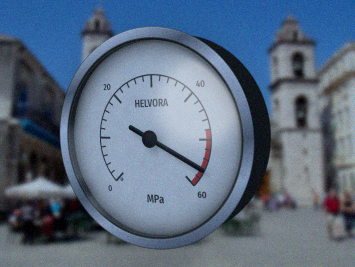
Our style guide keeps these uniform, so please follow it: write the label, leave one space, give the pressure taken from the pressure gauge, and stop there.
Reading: 56 MPa
